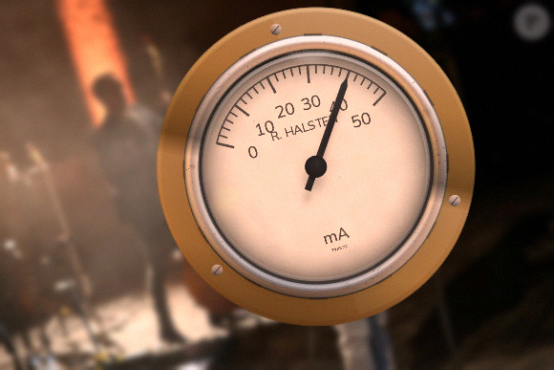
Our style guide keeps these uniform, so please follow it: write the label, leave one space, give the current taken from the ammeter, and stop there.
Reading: 40 mA
